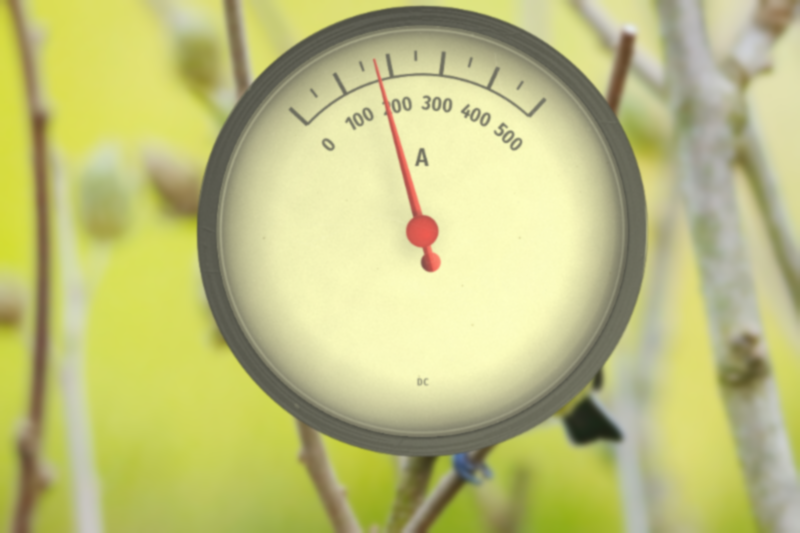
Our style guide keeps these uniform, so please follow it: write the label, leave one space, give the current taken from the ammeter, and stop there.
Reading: 175 A
